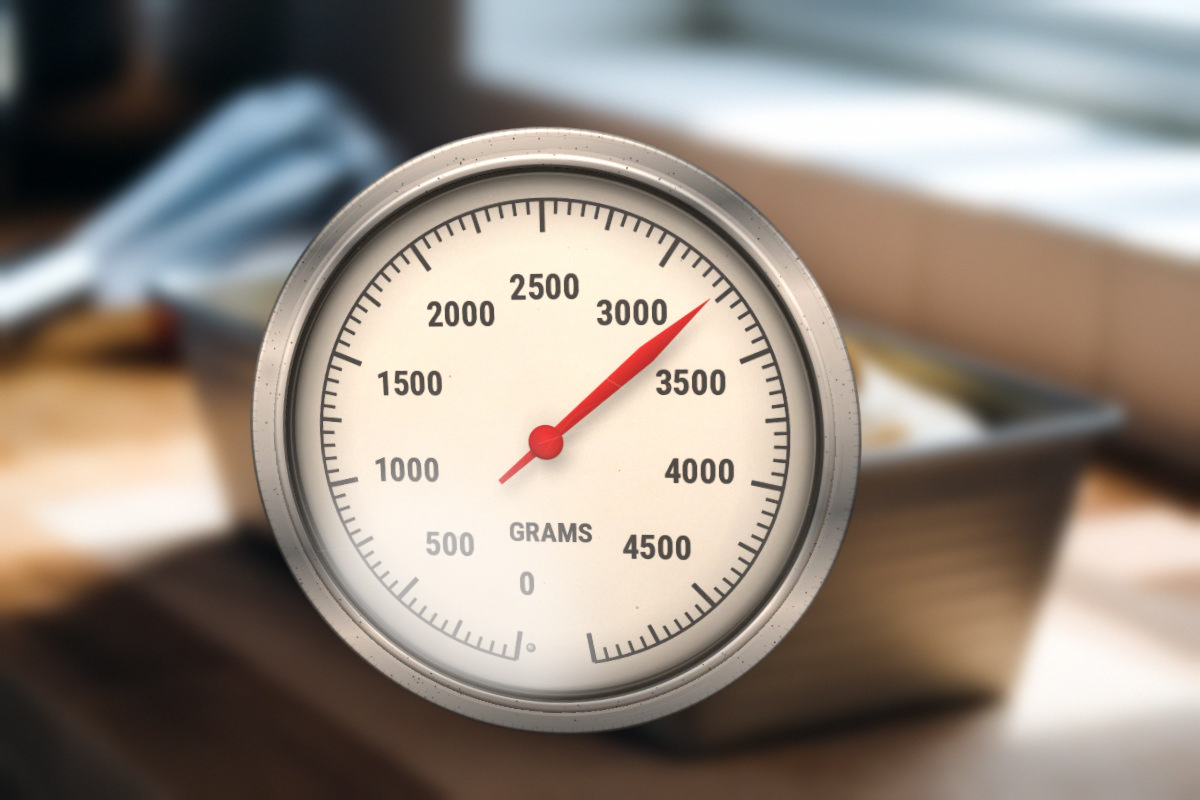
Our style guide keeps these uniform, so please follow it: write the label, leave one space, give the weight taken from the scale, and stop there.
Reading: 3225 g
